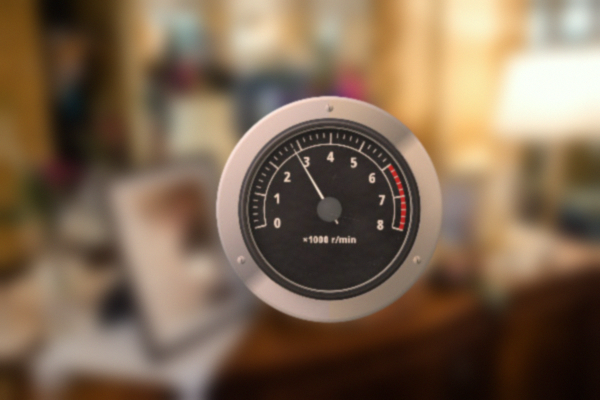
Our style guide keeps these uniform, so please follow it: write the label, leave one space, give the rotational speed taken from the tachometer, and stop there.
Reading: 2800 rpm
